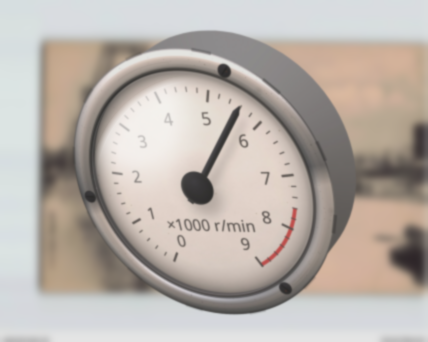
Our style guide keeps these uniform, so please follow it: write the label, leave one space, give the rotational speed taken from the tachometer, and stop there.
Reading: 5600 rpm
